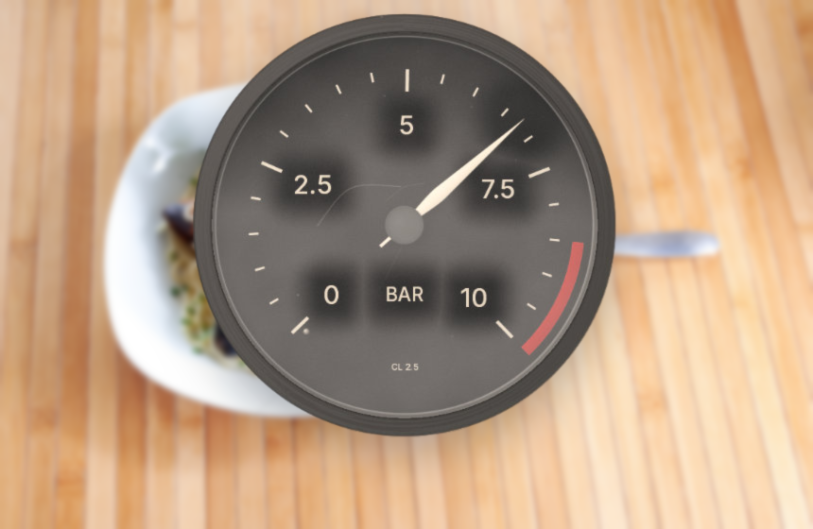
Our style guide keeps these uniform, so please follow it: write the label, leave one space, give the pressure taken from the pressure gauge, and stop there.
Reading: 6.75 bar
